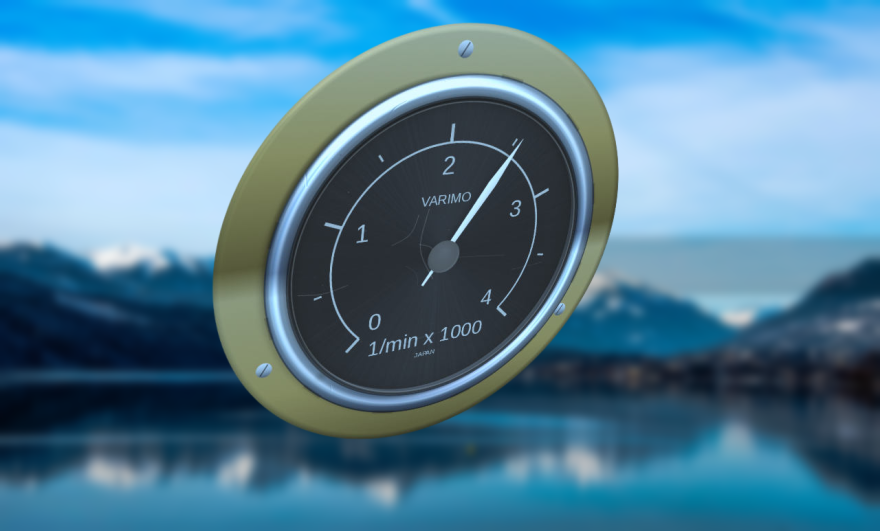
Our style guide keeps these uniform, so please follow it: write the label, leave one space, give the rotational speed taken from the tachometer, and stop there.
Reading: 2500 rpm
